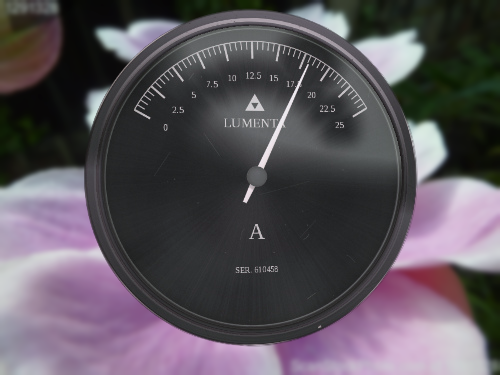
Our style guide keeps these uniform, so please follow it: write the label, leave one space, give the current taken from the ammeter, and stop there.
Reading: 18 A
